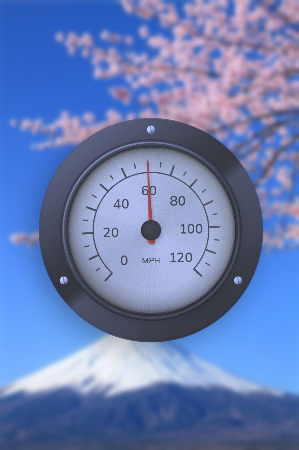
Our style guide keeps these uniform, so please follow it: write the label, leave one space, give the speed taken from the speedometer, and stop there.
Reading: 60 mph
